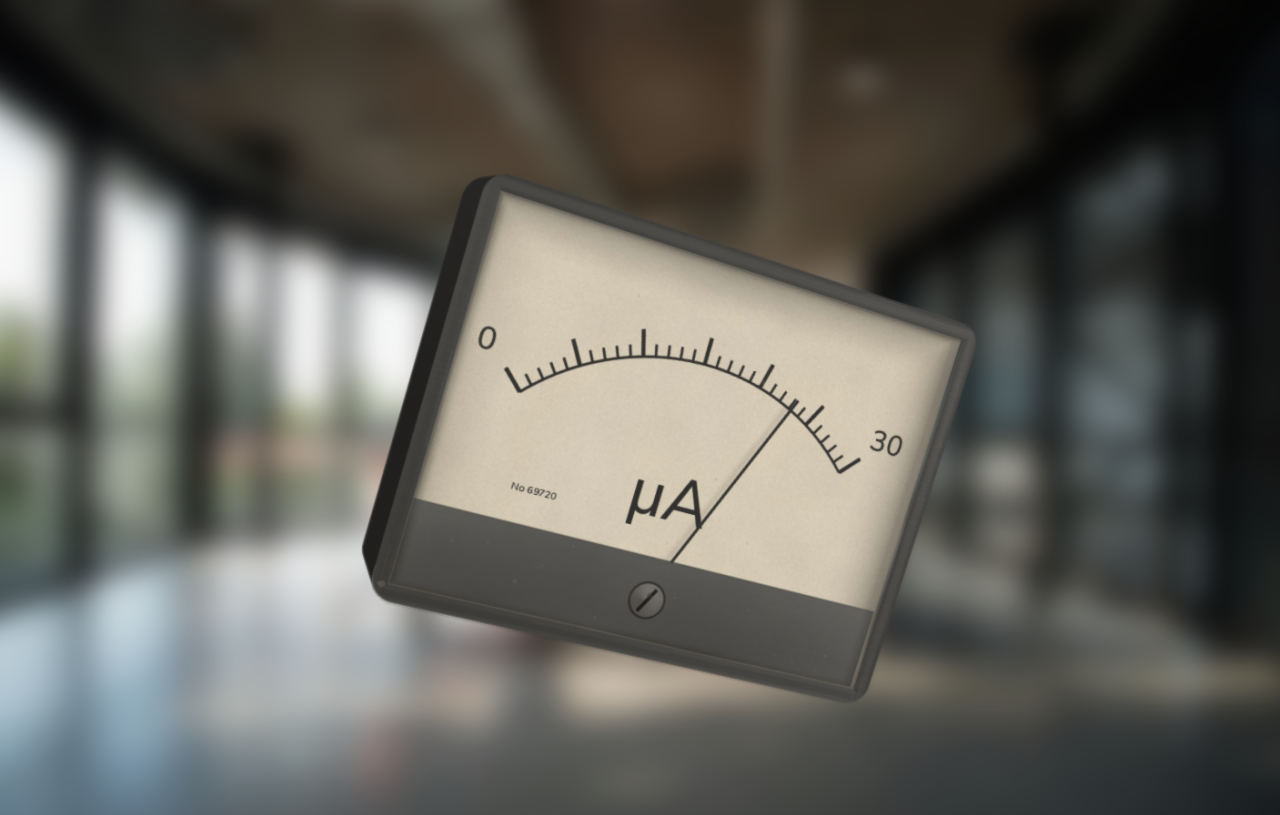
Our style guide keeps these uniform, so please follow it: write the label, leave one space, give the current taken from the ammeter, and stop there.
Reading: 23 µA
